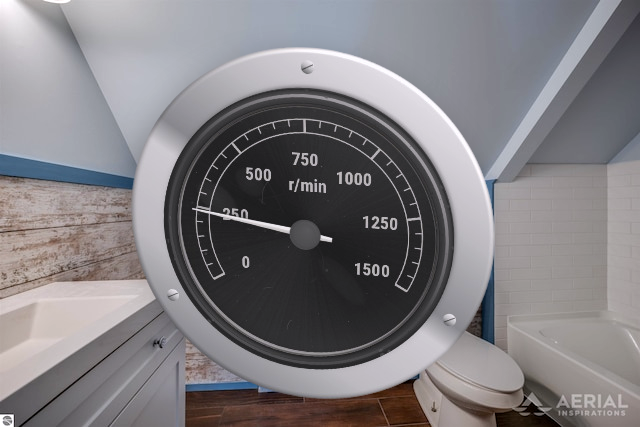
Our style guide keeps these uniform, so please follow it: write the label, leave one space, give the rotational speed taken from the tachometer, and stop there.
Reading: 250 rpm
